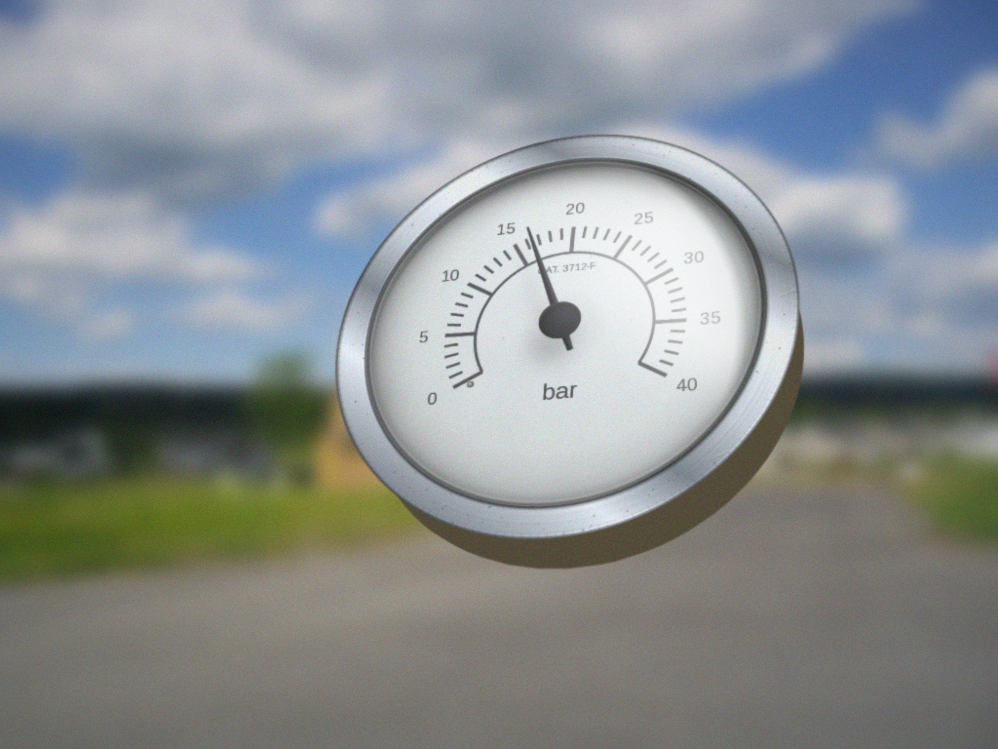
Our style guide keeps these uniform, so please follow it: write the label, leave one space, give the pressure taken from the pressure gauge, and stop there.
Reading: 16.5 bar
